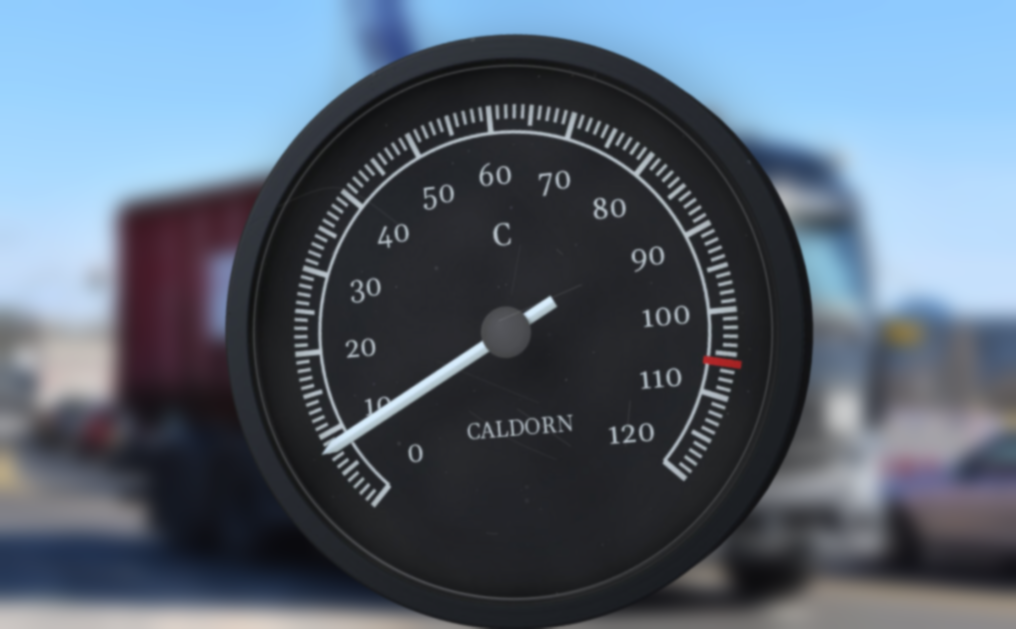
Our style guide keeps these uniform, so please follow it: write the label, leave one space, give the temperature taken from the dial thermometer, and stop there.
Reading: 8 °C
